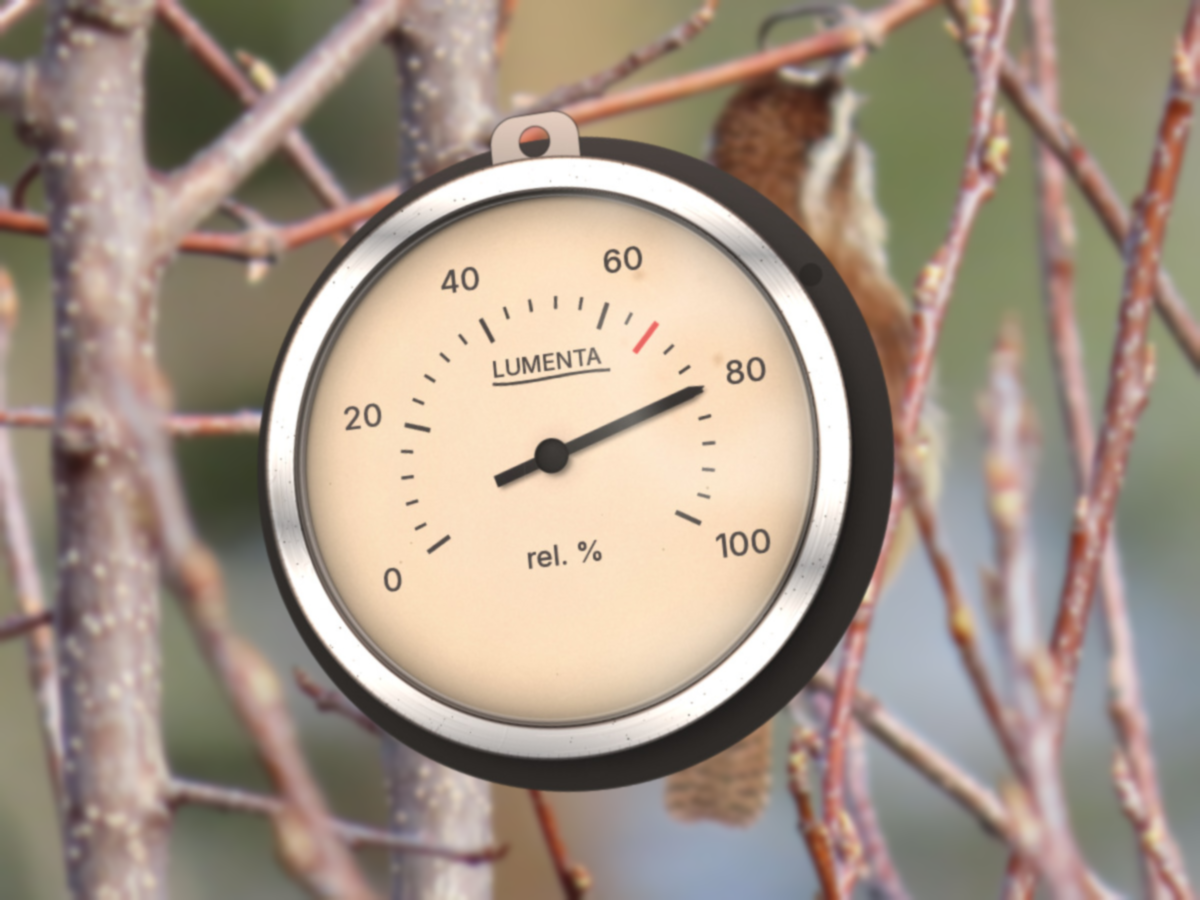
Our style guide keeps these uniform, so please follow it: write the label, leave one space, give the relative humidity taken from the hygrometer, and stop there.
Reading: 80 %
